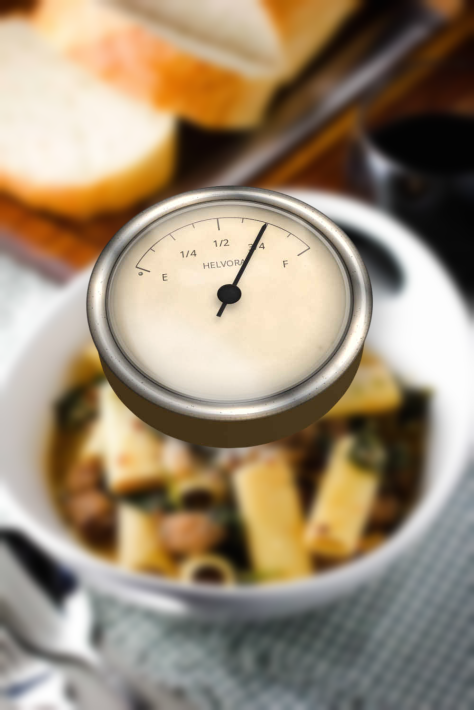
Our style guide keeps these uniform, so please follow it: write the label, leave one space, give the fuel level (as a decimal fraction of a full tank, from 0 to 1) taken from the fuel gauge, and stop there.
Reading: 0.75
